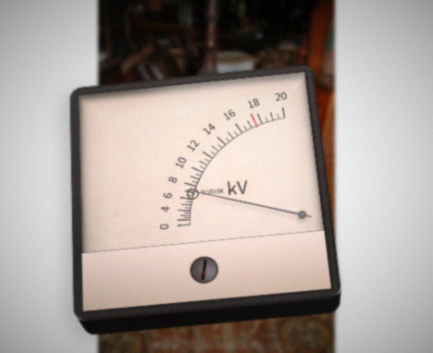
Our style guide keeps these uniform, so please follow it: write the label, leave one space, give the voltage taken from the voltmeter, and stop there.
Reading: 7 kV
